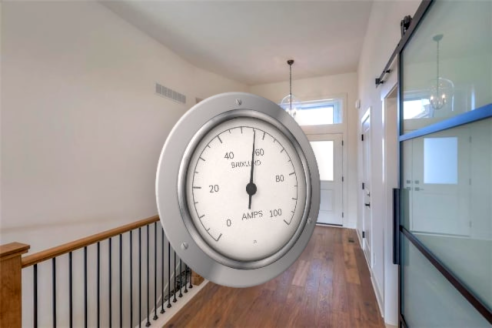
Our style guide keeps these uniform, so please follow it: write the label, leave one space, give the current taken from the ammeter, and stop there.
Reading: 55 A
